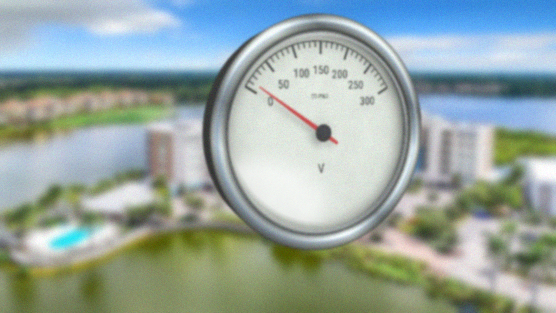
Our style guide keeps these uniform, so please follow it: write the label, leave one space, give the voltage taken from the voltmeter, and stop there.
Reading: 10 V
